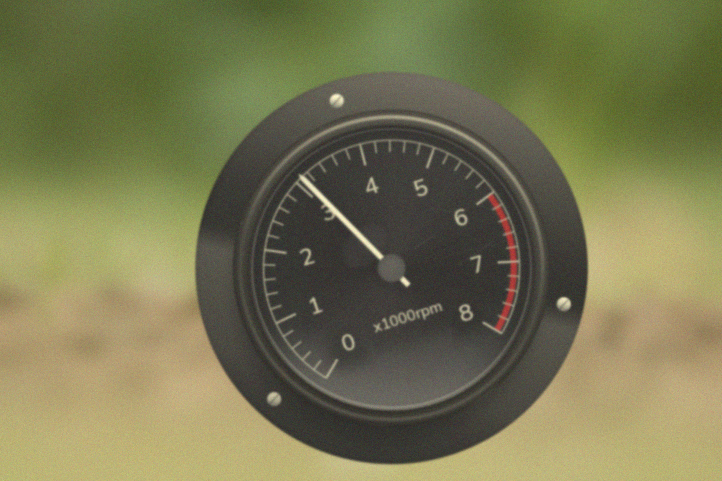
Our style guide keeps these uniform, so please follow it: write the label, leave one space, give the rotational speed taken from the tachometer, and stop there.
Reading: 3100 rpm
